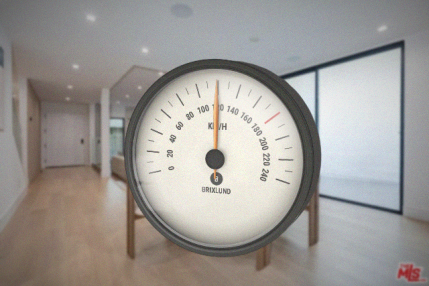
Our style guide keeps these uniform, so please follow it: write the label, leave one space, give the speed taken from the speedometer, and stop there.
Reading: 120 km/h
